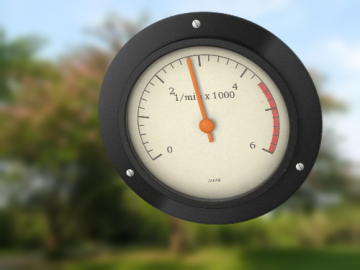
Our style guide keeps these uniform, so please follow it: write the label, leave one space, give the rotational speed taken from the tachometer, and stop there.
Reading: 2800 rpm
